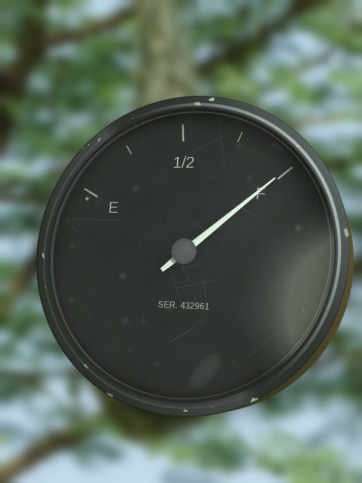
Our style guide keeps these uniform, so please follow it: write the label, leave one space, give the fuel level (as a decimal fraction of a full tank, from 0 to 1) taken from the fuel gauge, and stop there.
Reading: 1
